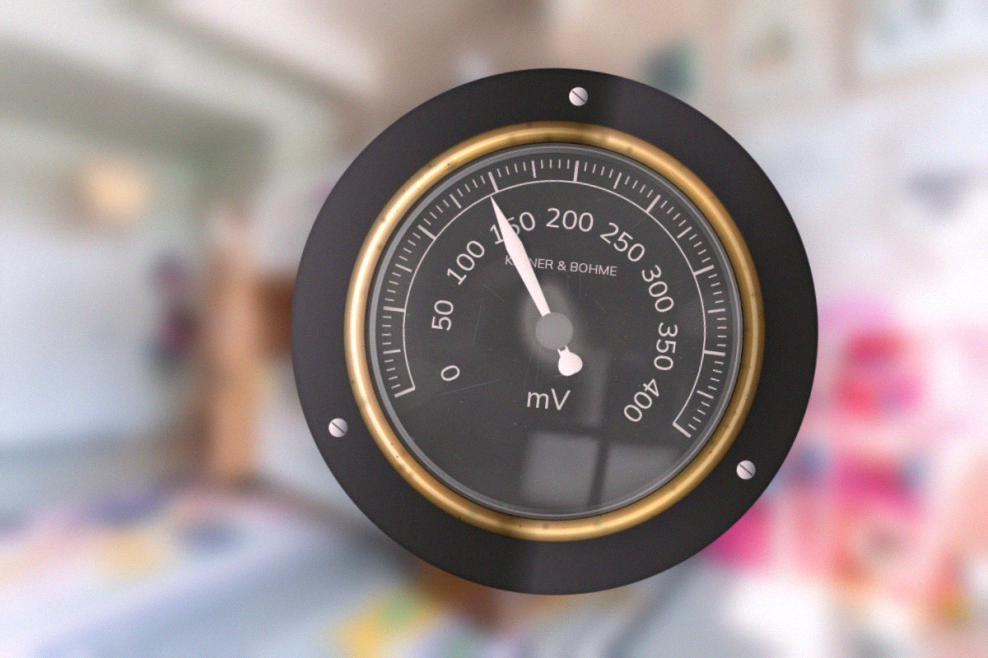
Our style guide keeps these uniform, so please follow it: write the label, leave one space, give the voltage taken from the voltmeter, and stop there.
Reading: 145 mV
